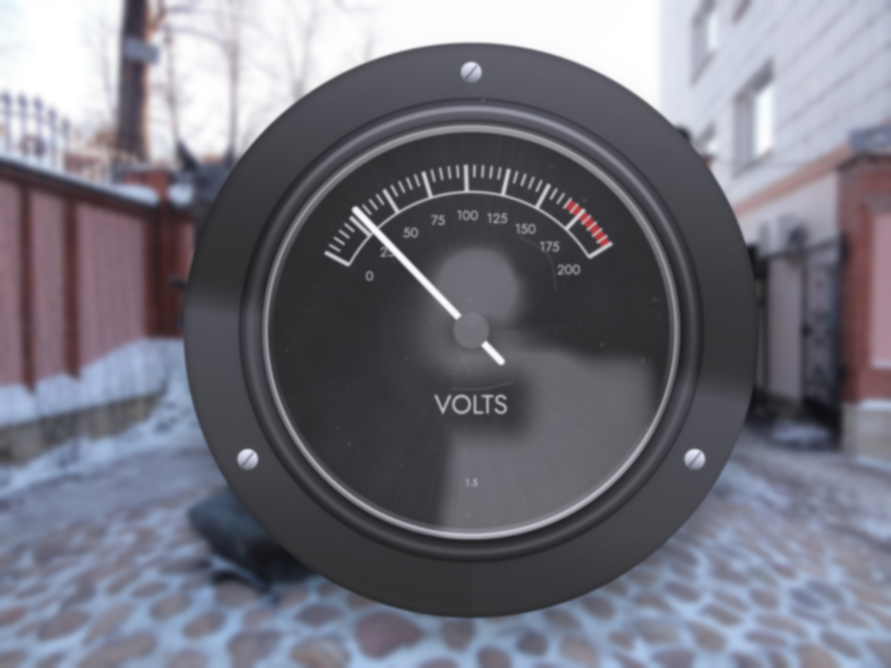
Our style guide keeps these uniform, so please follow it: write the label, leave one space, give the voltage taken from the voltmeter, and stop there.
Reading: 30 V
